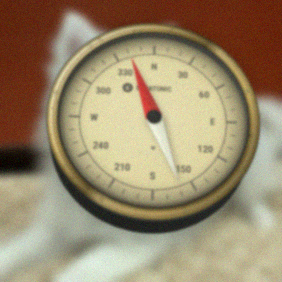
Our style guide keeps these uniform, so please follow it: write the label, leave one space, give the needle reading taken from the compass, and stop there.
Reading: 340 °
